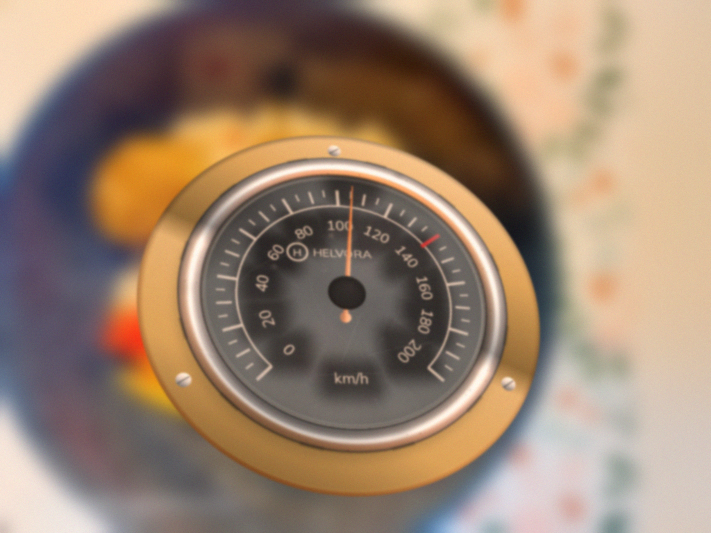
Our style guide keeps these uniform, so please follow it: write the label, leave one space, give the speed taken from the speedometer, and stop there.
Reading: 105 km/h
